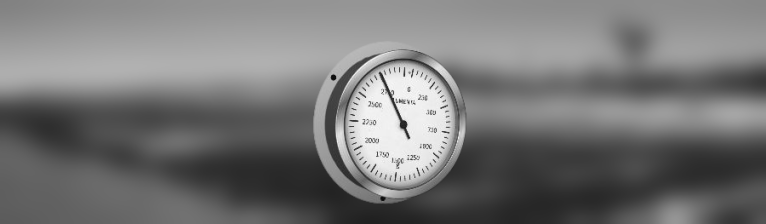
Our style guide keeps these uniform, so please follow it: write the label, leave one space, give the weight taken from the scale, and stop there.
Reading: 2750 g
